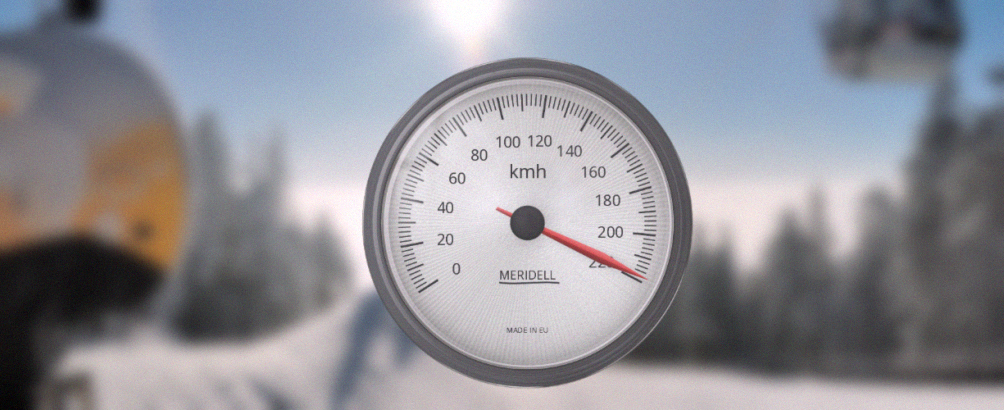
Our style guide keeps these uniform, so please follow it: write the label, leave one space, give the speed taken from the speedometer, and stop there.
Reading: 218 km/h
